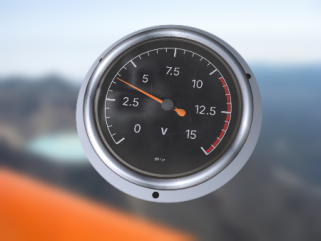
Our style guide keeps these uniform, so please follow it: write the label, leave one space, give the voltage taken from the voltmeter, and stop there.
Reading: 3.75 V
